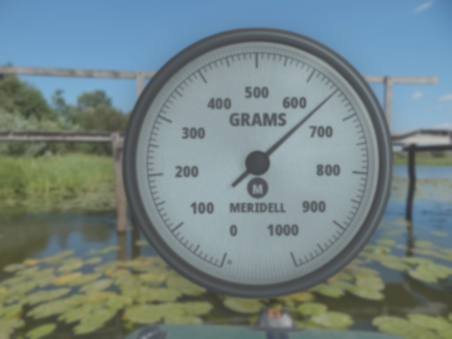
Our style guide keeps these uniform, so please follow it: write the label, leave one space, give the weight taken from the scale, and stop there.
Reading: 650 g
